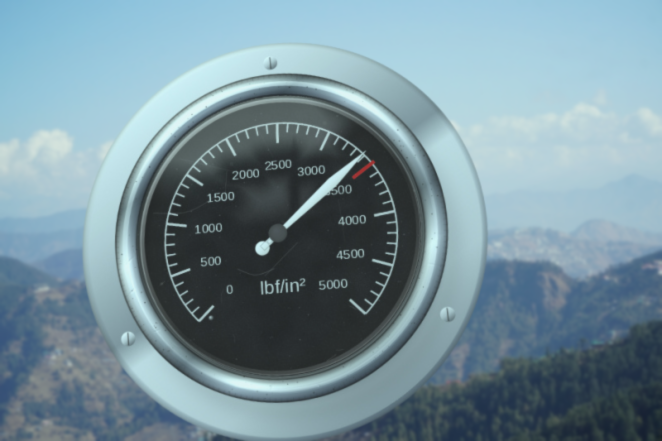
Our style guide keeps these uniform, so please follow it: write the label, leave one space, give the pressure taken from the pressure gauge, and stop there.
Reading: 3400 psi
